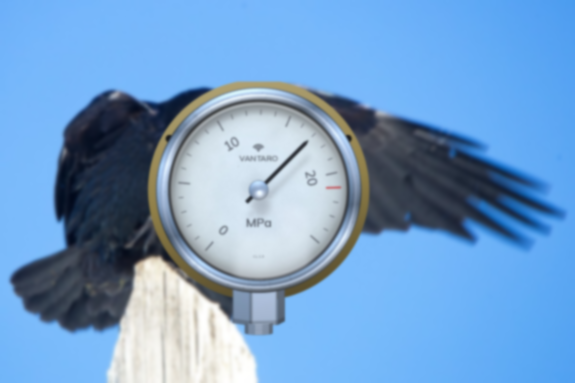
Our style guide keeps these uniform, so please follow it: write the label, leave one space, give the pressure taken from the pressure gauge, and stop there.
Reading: 17 MPa
